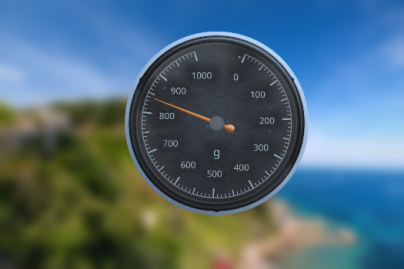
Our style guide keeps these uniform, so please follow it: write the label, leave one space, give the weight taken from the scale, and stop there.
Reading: 840 g
